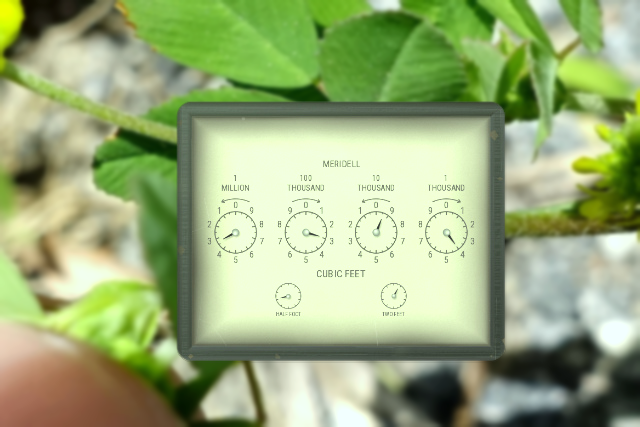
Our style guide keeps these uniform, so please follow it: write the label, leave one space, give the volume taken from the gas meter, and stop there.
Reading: 329400 ft³
